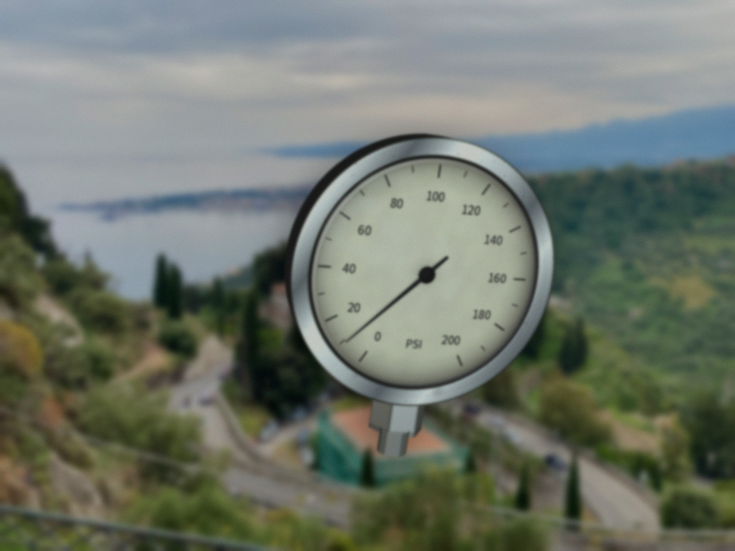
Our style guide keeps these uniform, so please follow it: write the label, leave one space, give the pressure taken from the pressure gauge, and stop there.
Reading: 10 psi
